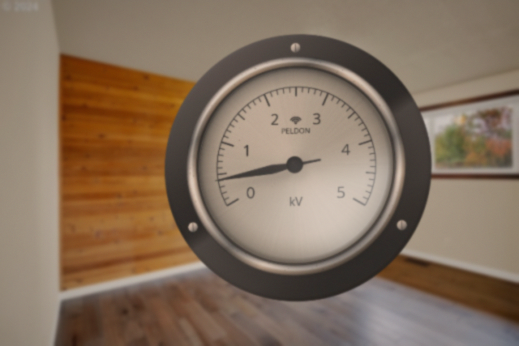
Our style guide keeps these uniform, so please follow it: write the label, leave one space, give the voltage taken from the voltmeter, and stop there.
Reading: 0.4 kV
